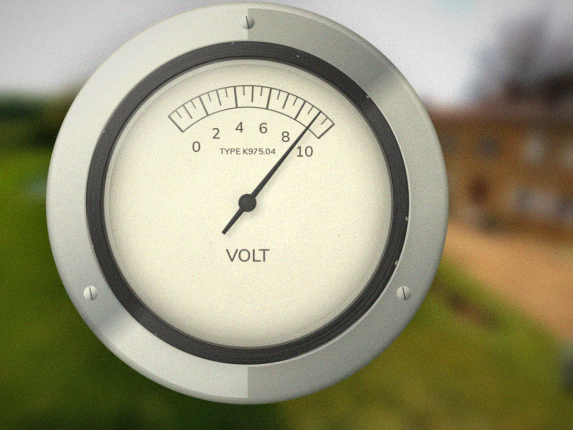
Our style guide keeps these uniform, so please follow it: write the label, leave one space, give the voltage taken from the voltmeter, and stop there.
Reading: 9 V
